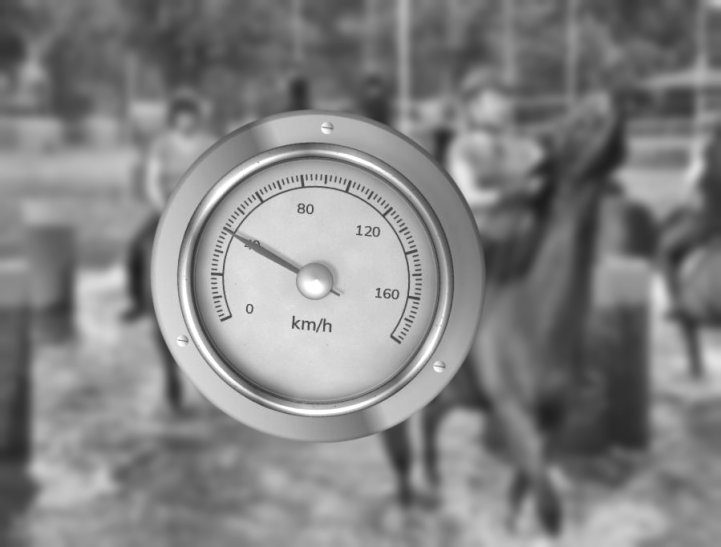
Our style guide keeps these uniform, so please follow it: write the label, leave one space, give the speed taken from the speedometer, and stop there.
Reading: 40 km/h
